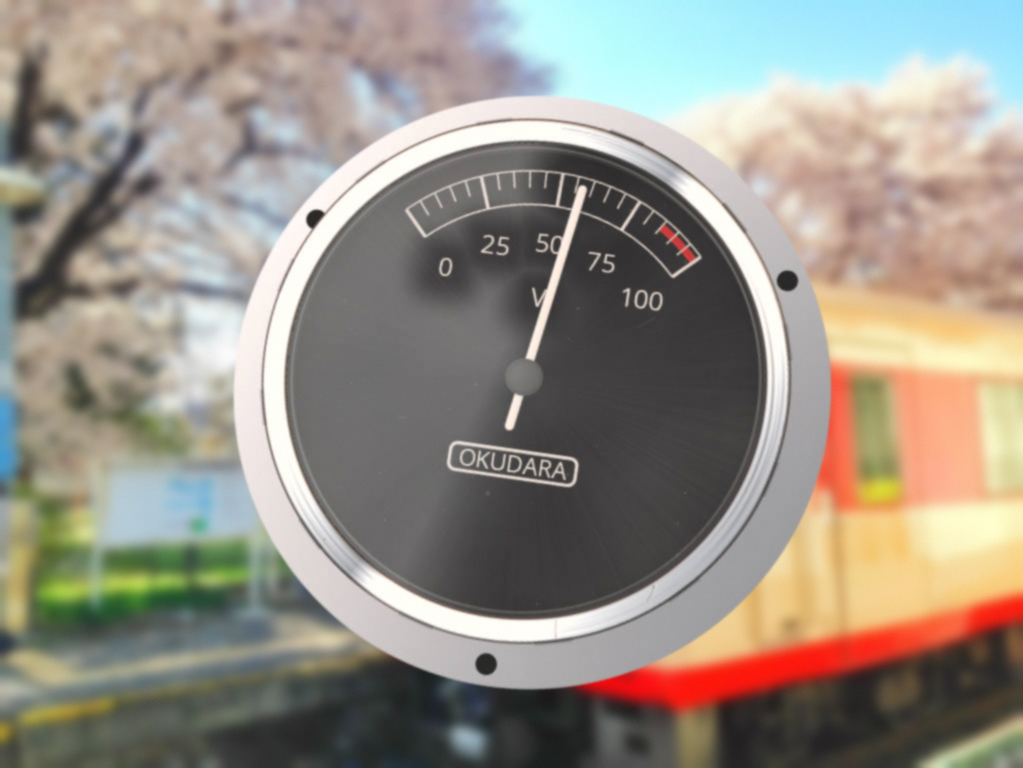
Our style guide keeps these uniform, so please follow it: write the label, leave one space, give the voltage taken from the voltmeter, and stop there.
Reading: 57.5 V
